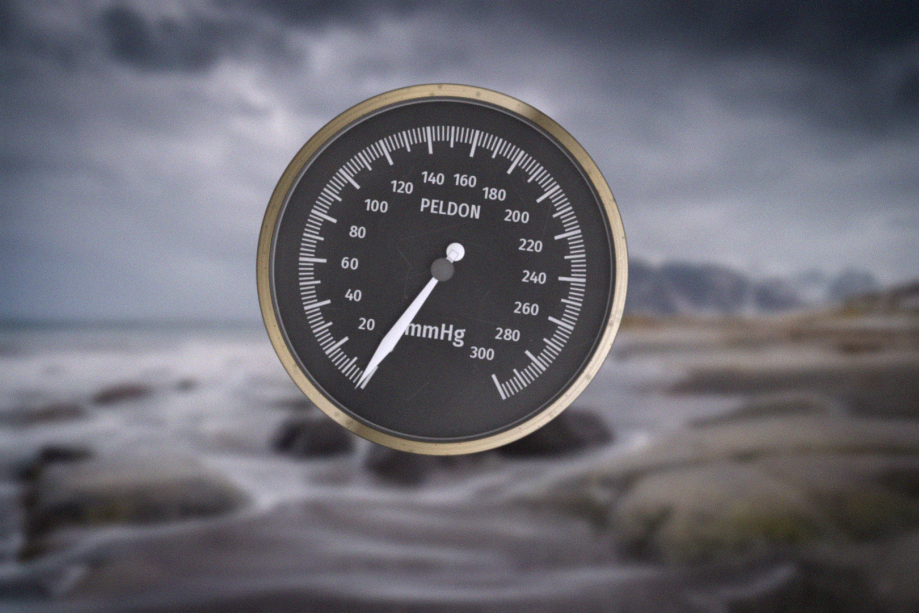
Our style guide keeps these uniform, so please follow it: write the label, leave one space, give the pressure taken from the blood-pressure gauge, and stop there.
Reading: 2 mmHg
